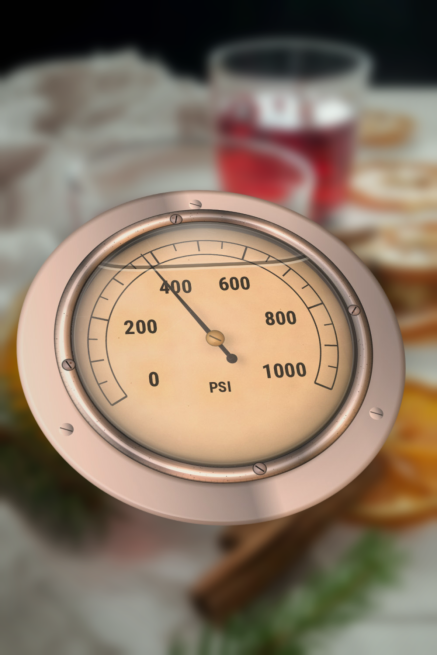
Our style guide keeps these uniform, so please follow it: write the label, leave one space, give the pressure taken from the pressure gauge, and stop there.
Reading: 375 psi
